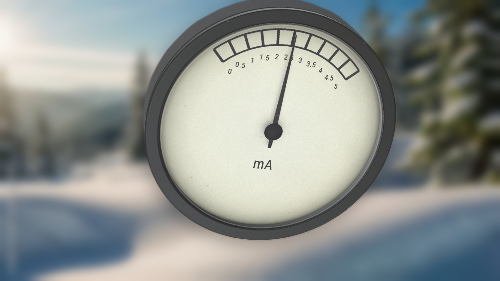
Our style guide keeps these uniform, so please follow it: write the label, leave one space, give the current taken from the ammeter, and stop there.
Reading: 2.5 mA
